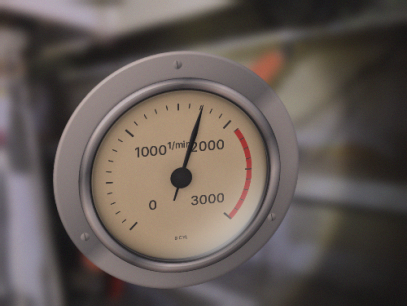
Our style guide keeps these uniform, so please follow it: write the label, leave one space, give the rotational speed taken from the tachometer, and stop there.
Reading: 1700 rpm
